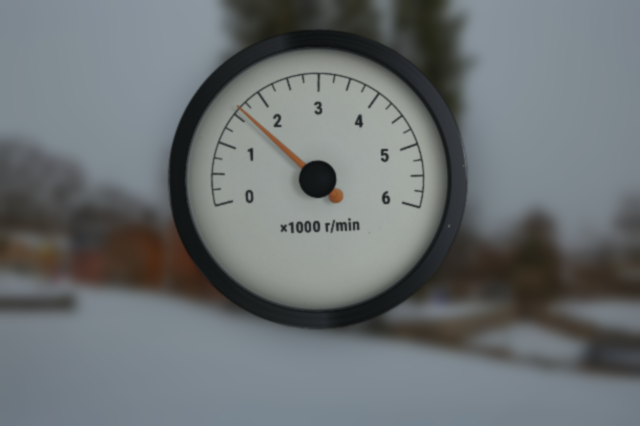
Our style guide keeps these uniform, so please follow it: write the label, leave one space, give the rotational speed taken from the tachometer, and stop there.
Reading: 1625 rpm
